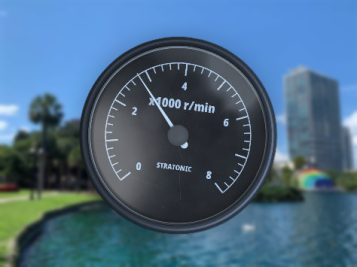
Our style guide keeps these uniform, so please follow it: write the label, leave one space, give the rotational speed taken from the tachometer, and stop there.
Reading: 2800 rpm
